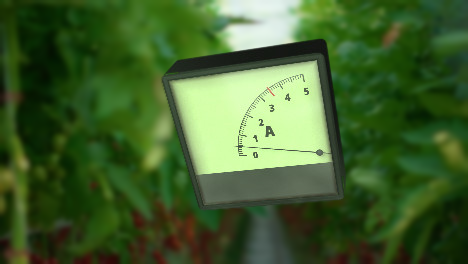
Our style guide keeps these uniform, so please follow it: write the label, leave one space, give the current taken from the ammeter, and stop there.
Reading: 0.5 A
